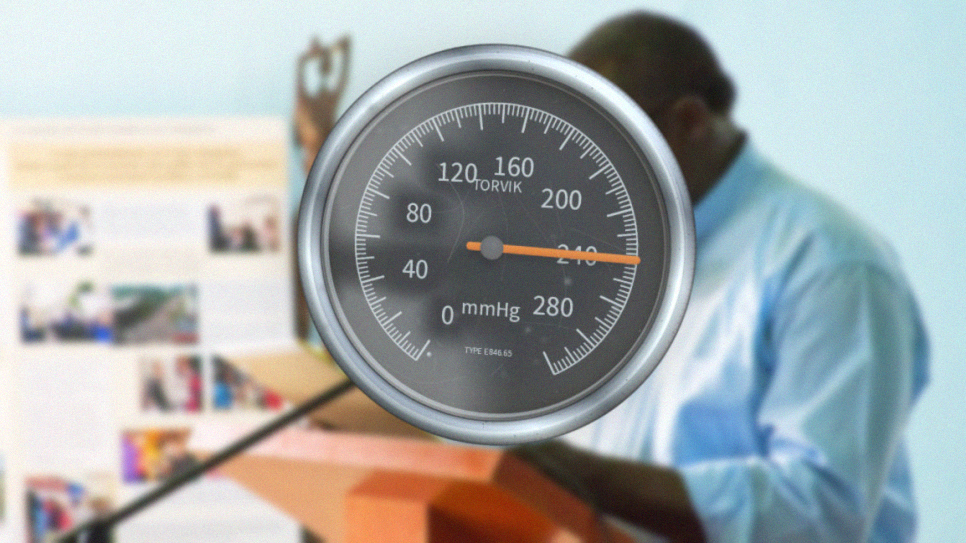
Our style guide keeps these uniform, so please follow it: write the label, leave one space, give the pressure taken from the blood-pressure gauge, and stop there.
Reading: 240 mmHg
